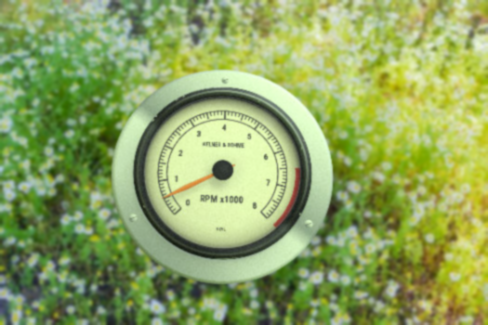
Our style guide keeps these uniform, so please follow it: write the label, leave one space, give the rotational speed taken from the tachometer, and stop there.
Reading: 500 rpm
